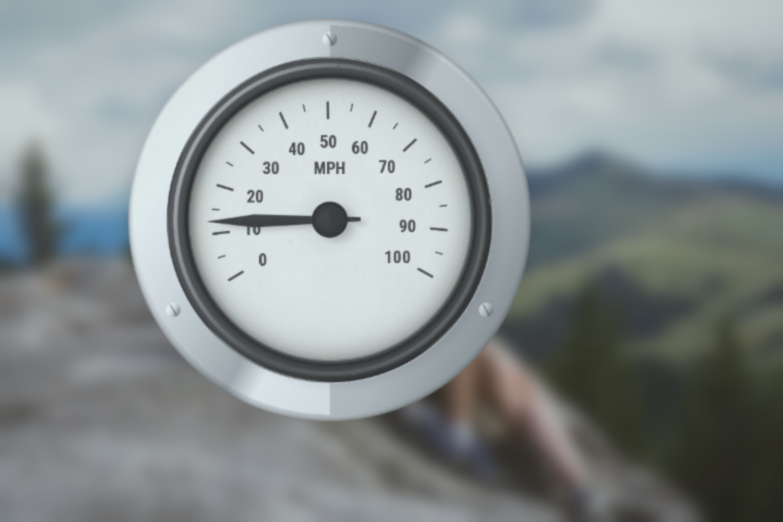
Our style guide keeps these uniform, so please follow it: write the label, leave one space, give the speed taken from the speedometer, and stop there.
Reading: 12.5 mph
